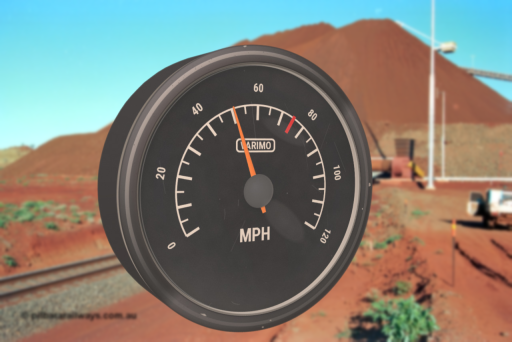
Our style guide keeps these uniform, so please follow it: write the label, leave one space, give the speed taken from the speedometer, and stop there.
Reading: 50 mph
